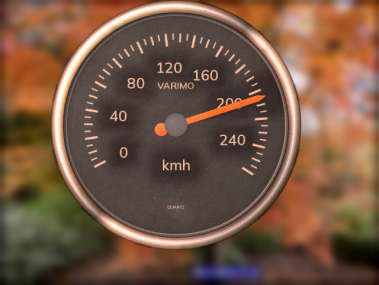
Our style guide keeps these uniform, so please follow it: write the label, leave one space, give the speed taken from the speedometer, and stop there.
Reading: 205 km/h
